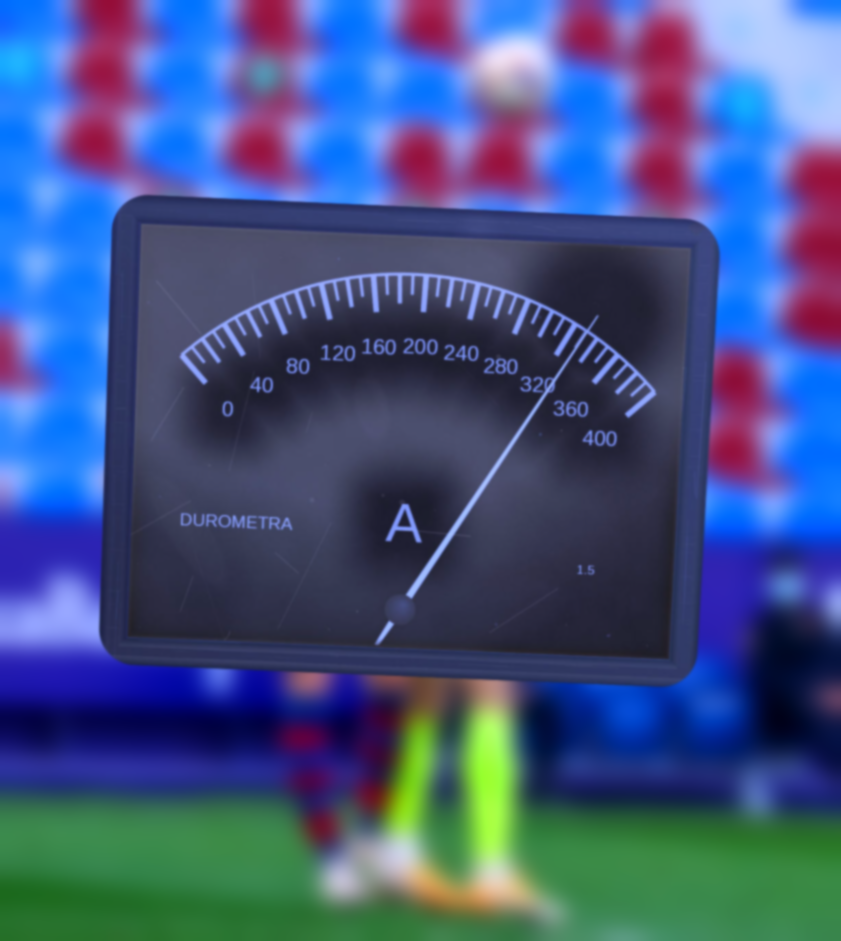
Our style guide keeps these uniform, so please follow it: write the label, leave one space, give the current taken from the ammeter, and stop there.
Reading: 330 A
